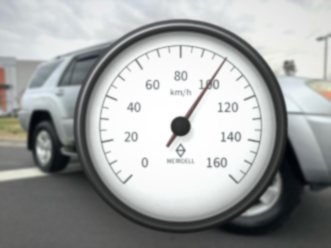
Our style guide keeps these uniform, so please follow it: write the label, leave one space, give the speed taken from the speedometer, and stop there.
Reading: 100 km/h
